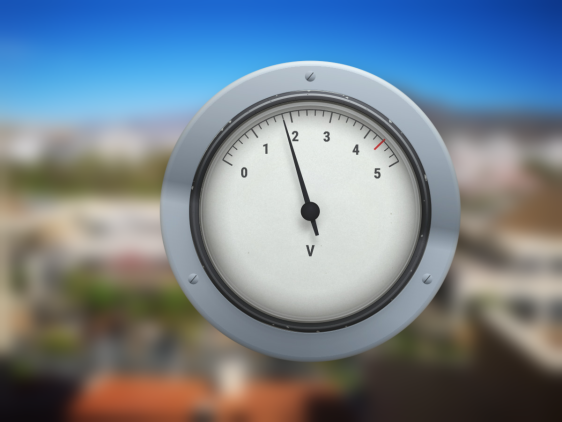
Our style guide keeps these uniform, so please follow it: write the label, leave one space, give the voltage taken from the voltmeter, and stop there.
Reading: 1.8 V
